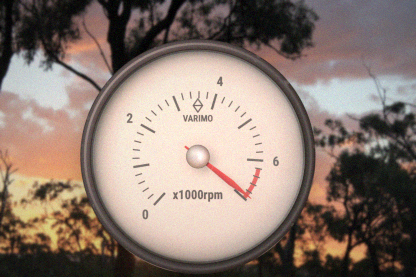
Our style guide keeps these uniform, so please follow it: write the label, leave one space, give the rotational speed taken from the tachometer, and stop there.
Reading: 6900 rpm
